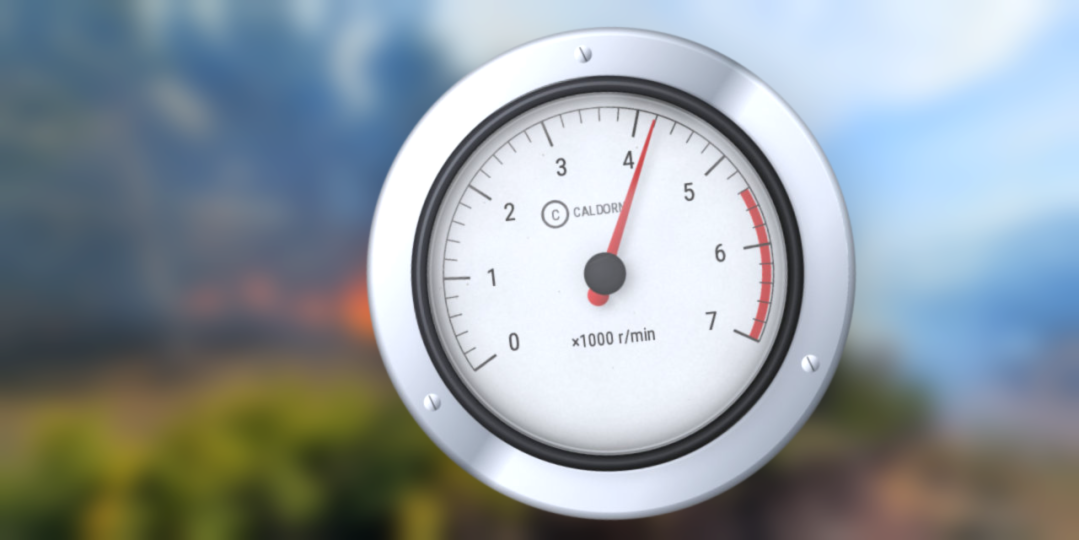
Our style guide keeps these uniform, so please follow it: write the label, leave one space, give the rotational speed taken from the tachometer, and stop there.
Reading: 4200 rpm
